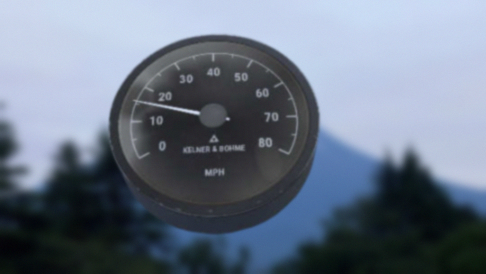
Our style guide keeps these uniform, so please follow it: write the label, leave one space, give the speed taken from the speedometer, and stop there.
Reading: 15 mph
